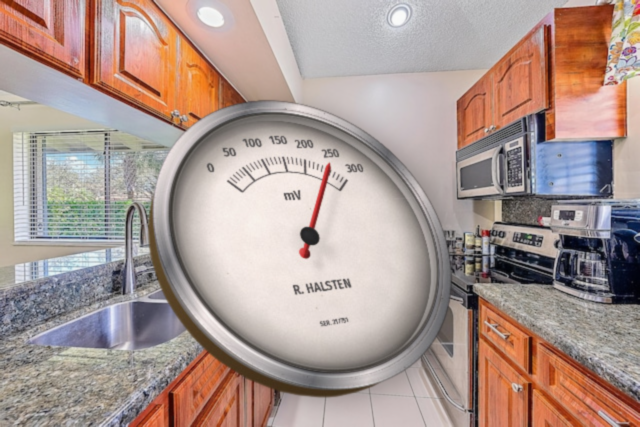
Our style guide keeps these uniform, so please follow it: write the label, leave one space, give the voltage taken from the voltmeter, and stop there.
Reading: 250 mV
